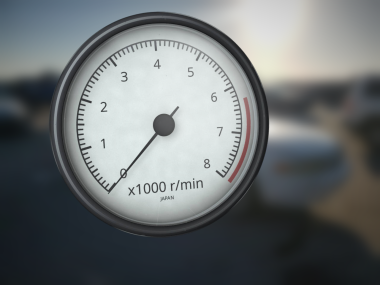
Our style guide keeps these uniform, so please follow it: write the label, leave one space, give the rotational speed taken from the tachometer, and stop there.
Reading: 0 rpm
